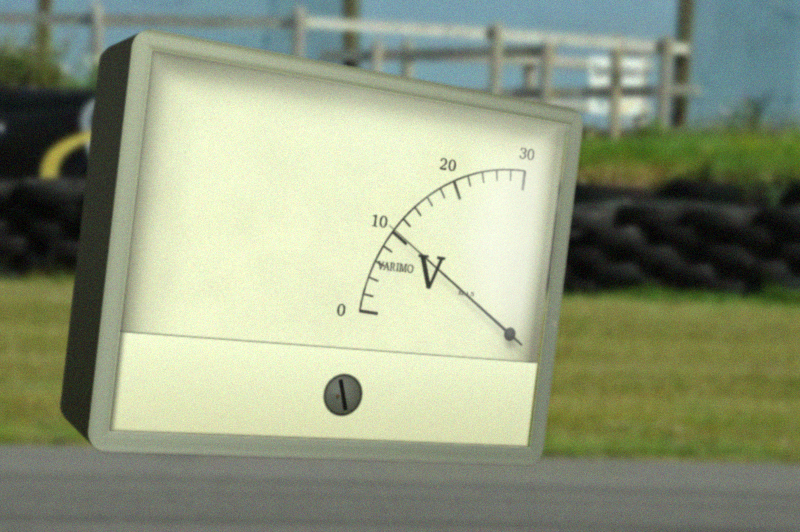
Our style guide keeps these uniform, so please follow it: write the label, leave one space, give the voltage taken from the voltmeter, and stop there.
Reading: 10 V
